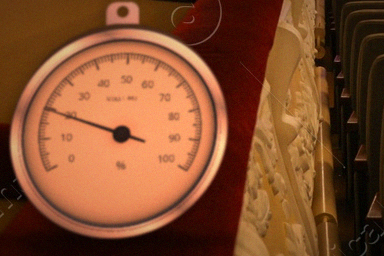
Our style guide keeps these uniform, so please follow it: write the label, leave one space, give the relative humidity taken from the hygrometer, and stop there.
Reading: 20 %
